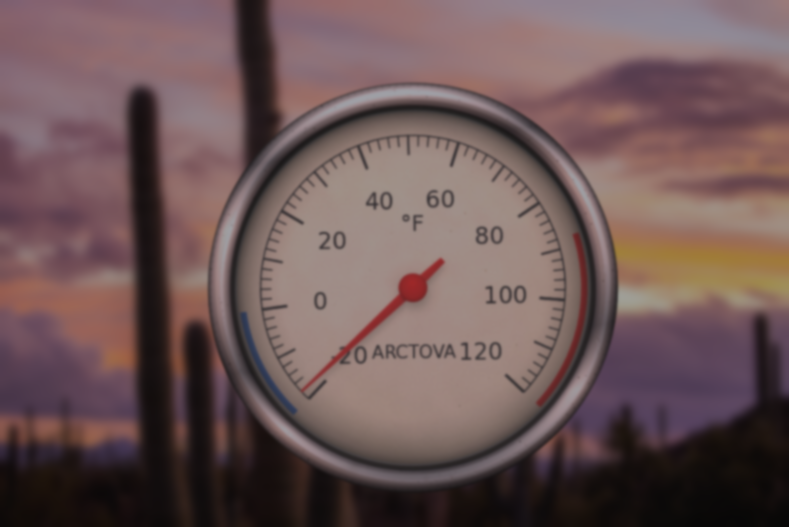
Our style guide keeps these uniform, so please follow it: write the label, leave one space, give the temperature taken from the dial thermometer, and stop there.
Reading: -18 °F
